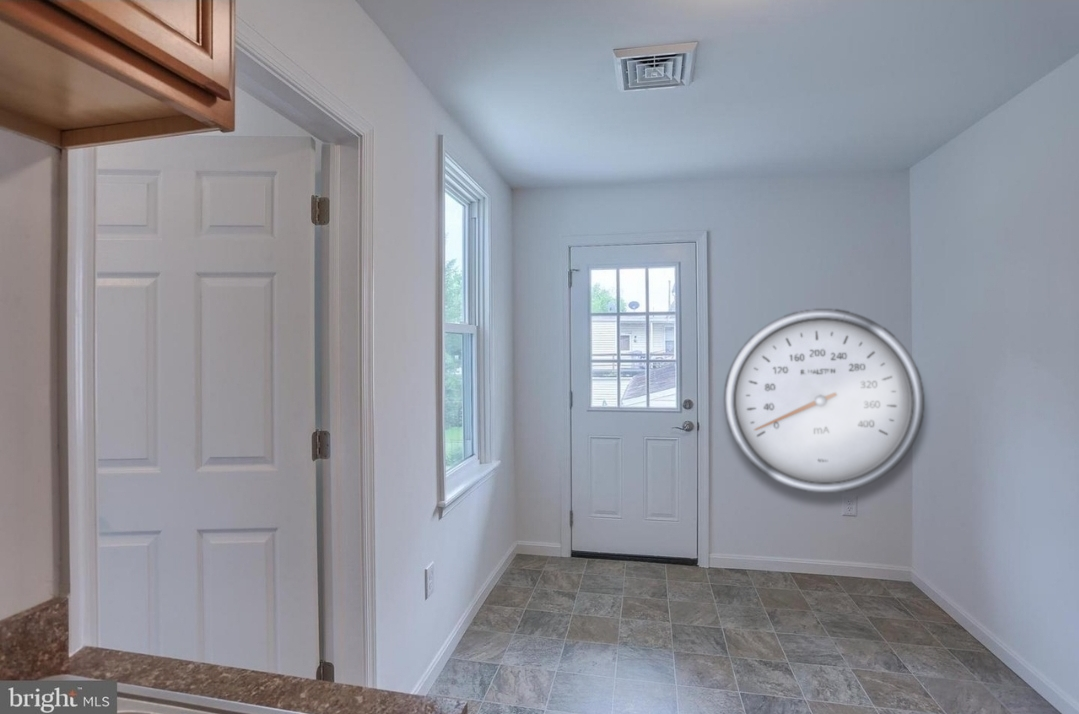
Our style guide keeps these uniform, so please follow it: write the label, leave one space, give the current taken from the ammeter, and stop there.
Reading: 10 mA
